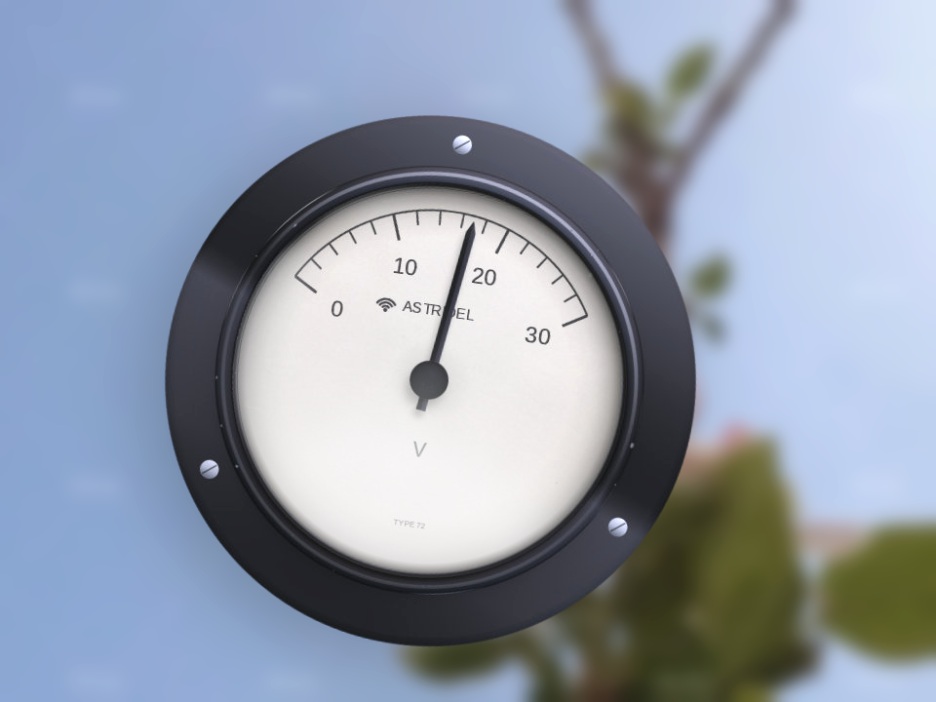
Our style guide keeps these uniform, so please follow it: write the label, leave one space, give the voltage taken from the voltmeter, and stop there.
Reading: 17 V
